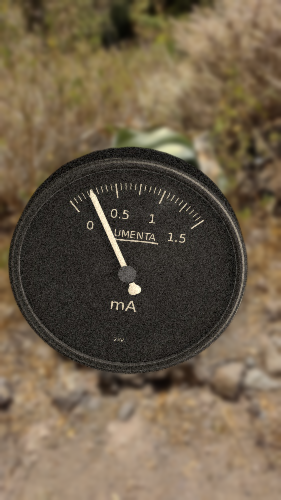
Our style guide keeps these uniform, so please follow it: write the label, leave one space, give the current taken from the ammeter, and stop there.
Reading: 0.25 mA
